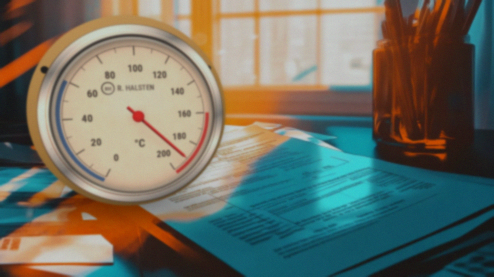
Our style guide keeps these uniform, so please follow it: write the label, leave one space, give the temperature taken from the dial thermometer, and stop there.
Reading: 190 °C
